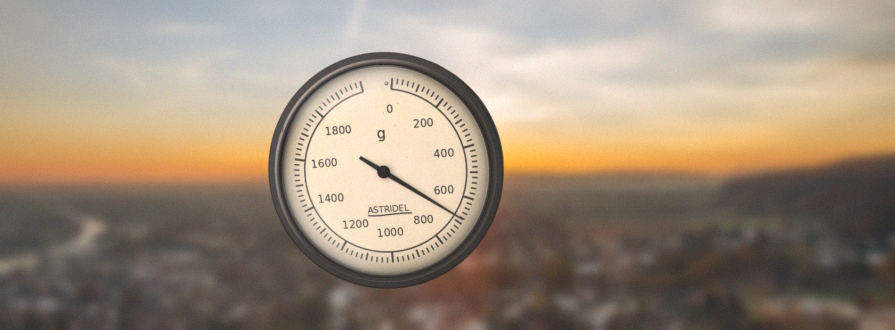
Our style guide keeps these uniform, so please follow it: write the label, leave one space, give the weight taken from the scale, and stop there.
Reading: 680 g
